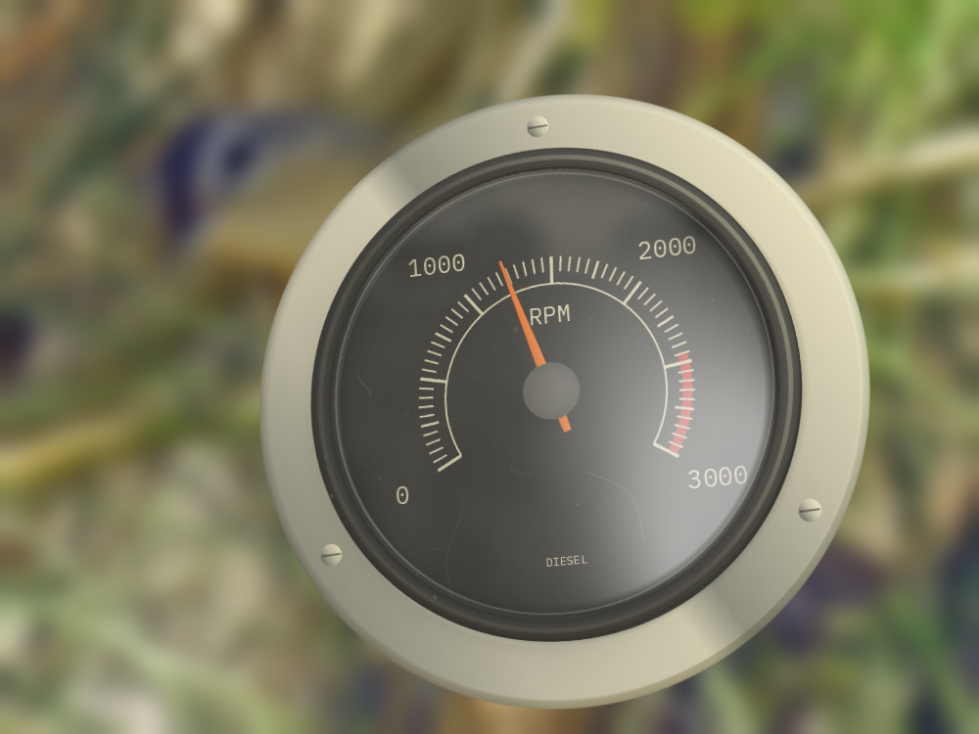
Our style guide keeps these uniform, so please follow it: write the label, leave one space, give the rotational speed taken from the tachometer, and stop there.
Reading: 1250 rpm
